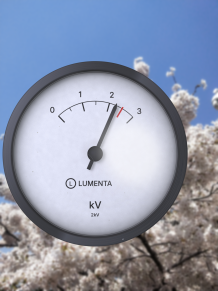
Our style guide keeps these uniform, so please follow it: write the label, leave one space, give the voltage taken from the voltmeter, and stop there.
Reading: 2.25 kV
